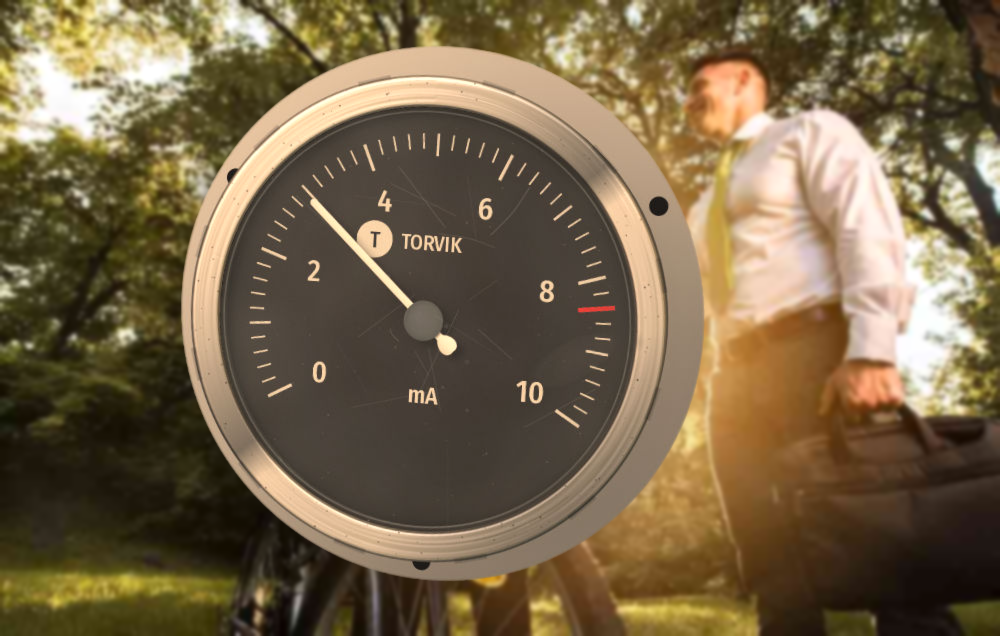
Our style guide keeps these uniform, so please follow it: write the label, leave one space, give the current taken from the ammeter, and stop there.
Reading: 3 mA
